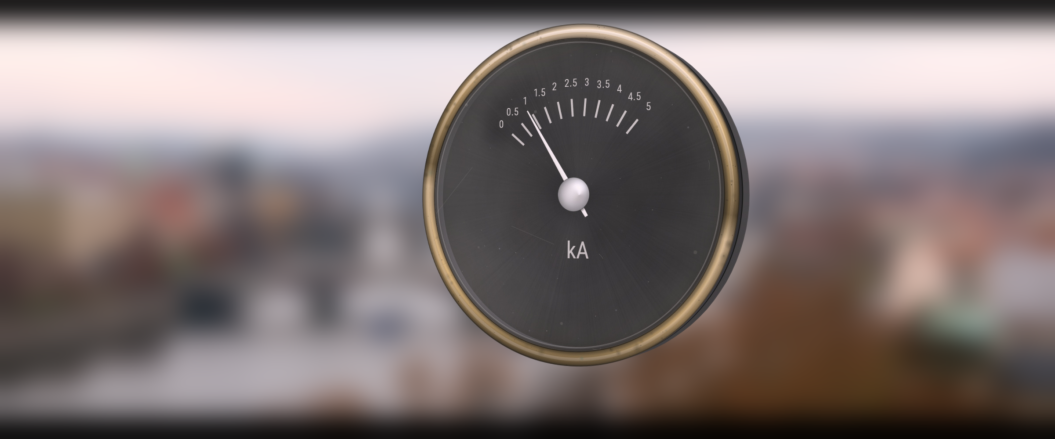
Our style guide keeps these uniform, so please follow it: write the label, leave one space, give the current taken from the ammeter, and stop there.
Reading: 1 kA
